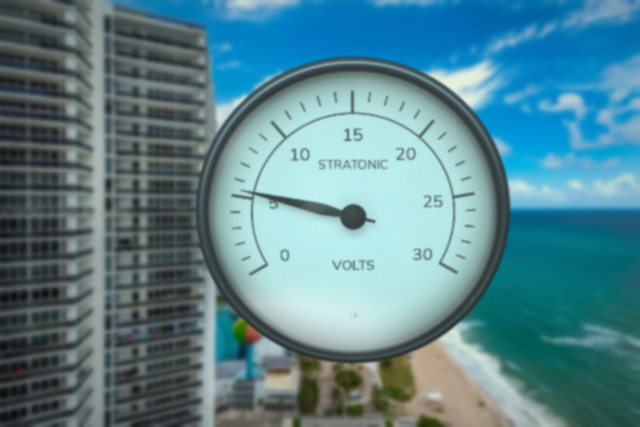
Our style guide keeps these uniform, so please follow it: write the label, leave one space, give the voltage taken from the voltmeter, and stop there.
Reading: 5.5 V
